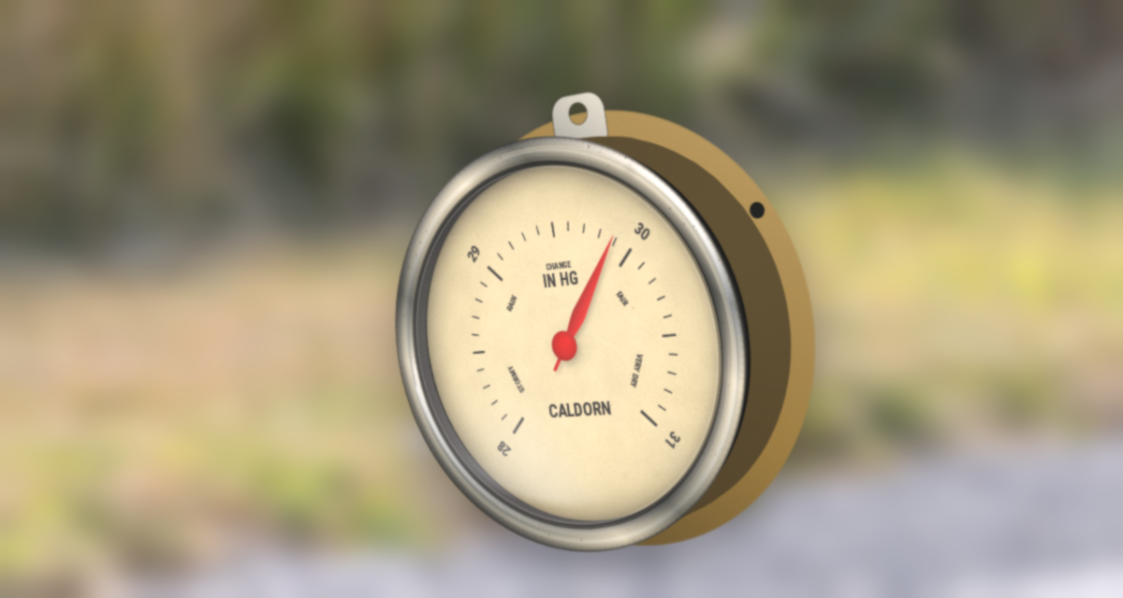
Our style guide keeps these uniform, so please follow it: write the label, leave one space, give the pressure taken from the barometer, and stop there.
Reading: 29.9 inHg
